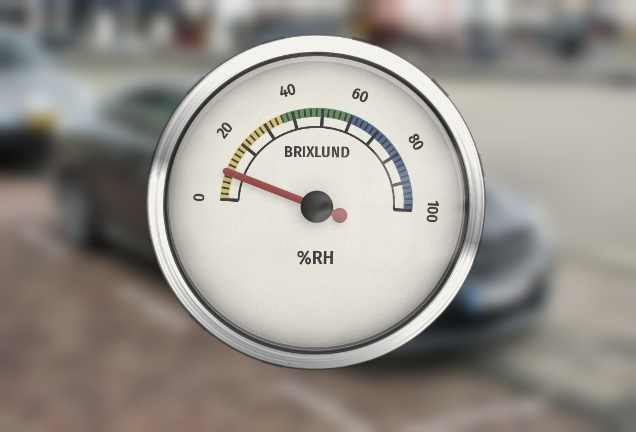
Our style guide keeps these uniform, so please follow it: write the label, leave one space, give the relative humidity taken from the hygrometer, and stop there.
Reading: 10 %
